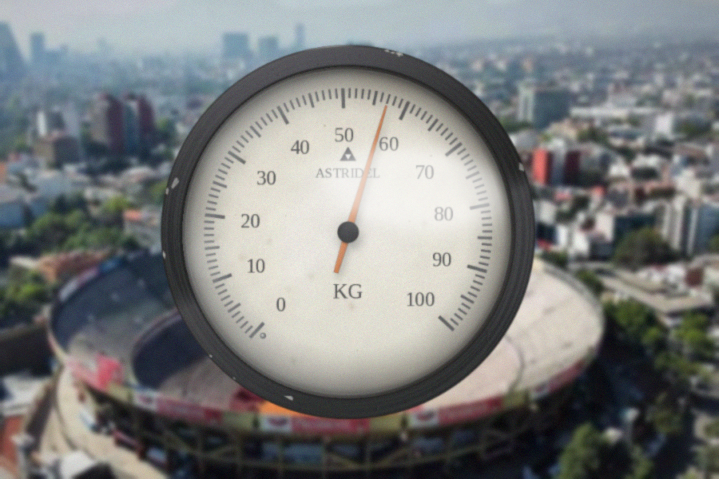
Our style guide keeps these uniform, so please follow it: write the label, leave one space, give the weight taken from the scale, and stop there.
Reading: 57 kg
